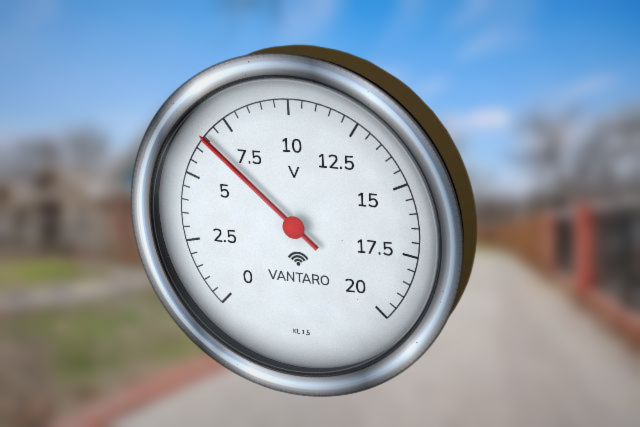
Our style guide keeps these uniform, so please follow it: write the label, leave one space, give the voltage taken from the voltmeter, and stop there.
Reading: 6.5 V
